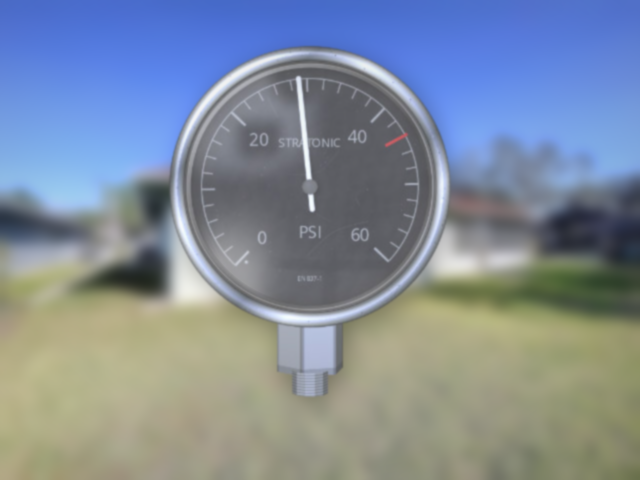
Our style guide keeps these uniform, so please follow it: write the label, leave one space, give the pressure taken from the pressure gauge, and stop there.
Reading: 29 psi
